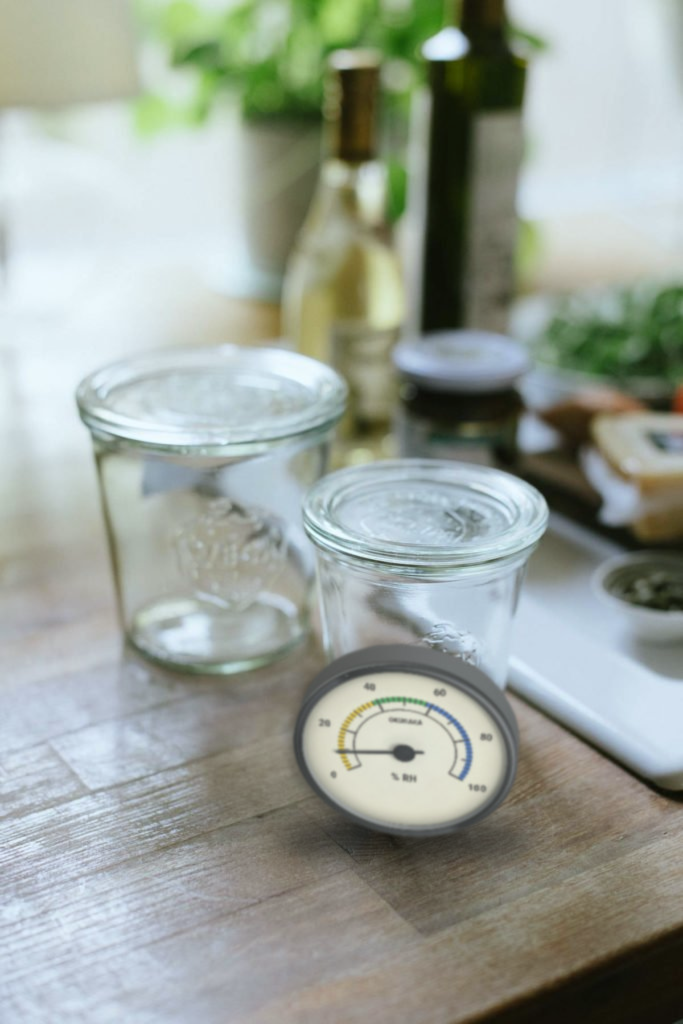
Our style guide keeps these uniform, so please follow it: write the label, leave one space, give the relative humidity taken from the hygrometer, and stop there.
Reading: 10 %
